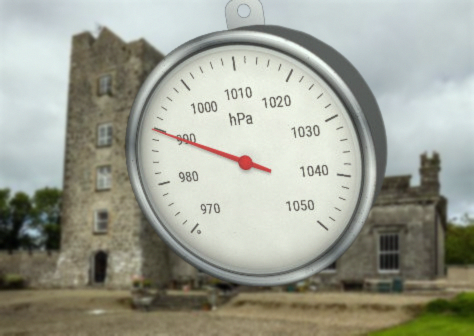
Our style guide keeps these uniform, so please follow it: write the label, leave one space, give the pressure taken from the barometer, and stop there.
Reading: 990 hPa
